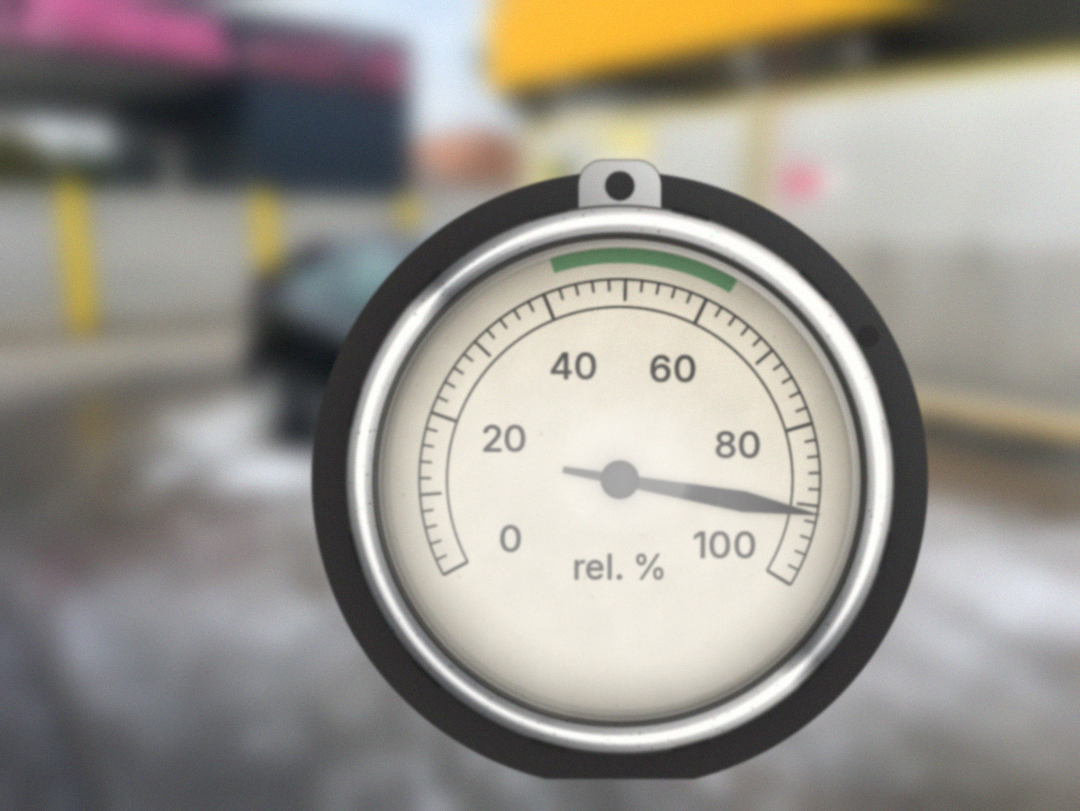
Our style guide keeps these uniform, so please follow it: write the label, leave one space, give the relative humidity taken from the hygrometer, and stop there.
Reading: 91 %
